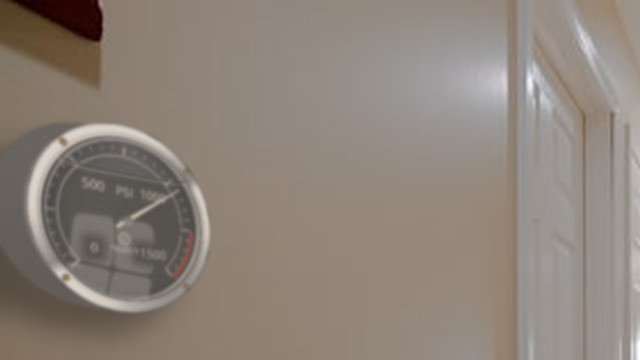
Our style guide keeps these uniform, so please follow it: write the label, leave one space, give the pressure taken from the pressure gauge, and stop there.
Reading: 1050 psi
